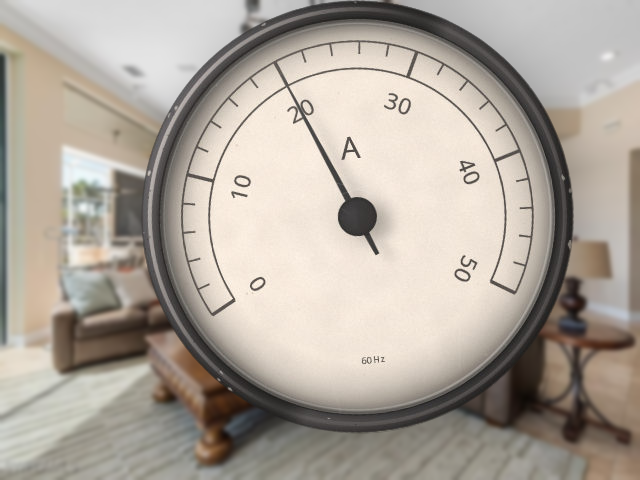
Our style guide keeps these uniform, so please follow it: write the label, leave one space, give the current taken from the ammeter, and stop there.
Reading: 20 A
